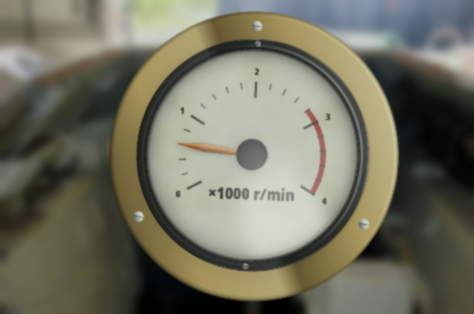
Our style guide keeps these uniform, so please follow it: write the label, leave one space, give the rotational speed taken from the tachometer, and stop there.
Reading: 600 rpm
